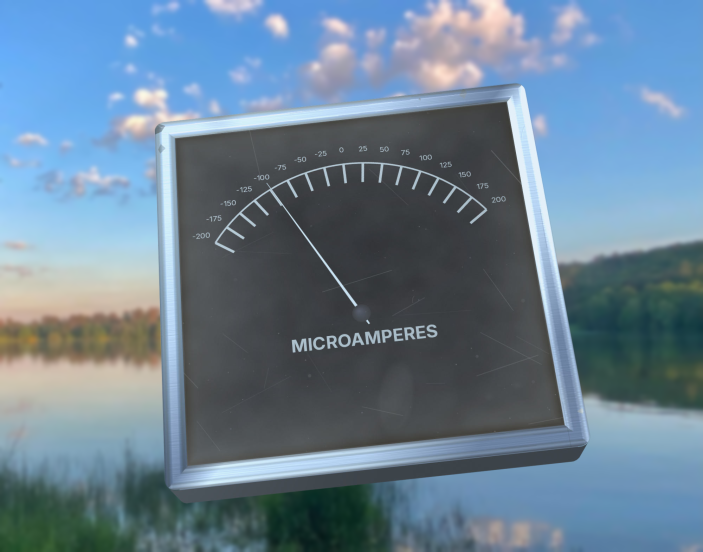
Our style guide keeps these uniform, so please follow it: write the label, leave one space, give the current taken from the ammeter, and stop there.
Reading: -100 µA
